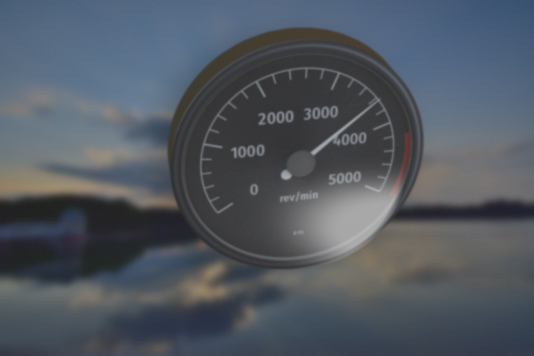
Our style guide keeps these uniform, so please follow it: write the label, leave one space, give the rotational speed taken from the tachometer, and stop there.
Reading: 3600 rpm
